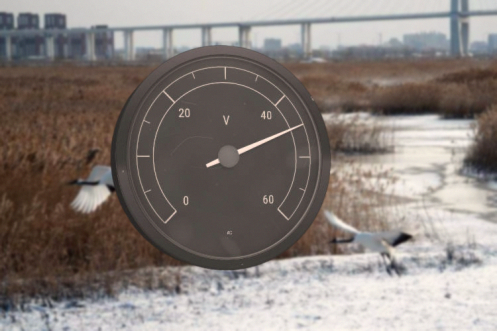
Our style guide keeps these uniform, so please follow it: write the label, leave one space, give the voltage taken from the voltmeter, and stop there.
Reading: 45 V
